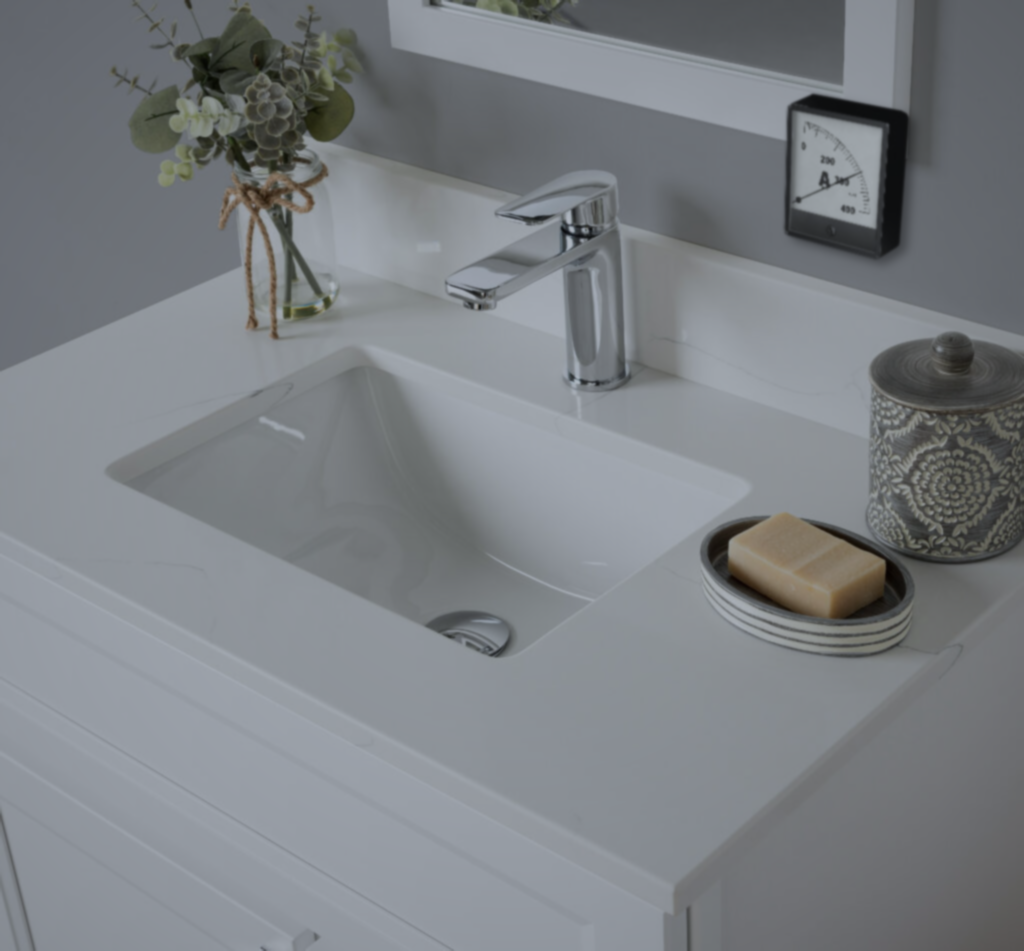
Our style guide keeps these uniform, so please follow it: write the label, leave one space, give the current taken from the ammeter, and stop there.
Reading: 300 A
